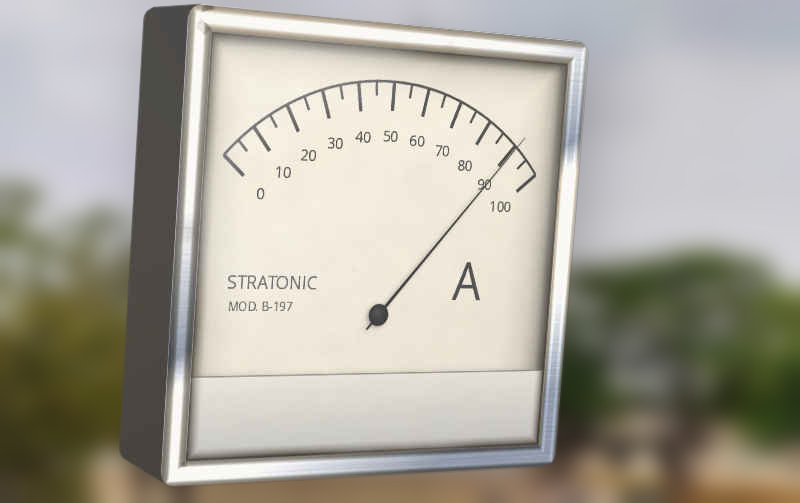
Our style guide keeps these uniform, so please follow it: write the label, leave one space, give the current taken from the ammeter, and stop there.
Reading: 90 A
